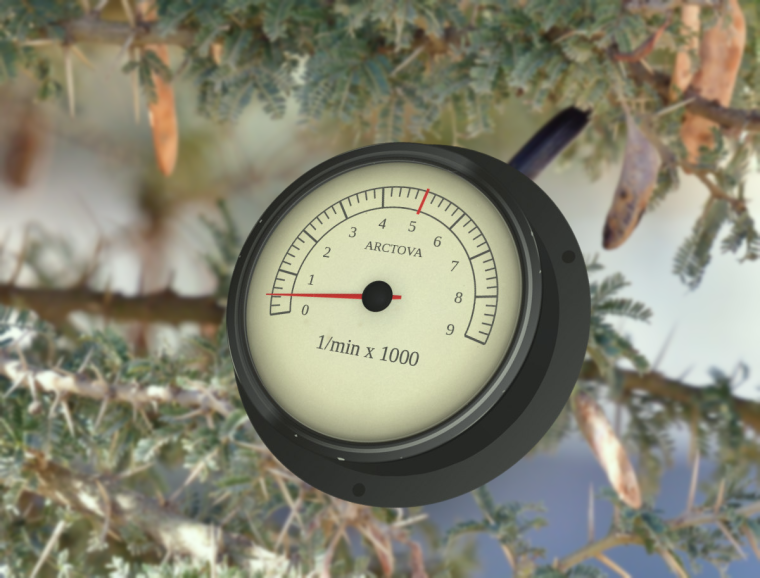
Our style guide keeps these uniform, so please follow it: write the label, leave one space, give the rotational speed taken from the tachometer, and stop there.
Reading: 400 rpm
